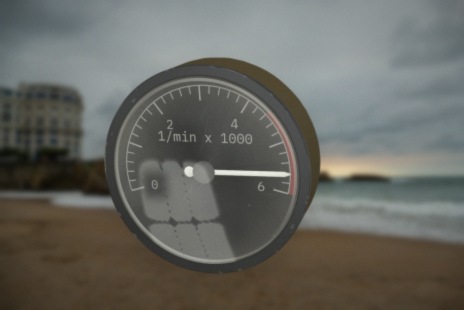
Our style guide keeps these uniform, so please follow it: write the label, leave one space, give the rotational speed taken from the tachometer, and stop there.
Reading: 5600 rpm
